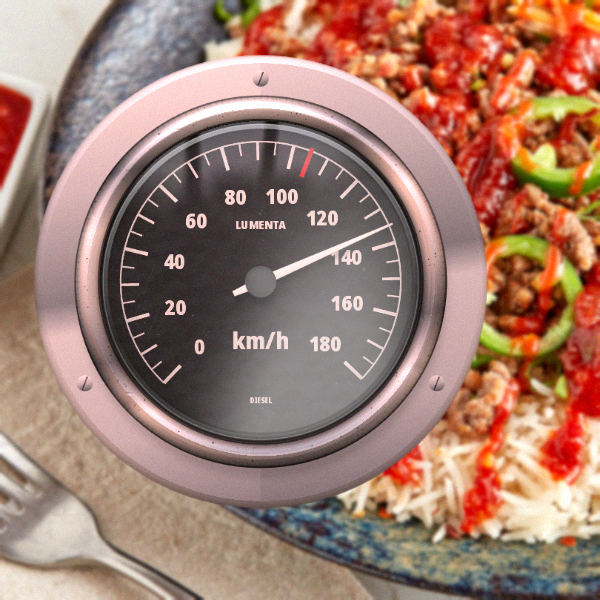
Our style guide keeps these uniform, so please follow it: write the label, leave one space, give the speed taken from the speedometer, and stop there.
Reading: 135 km/h
